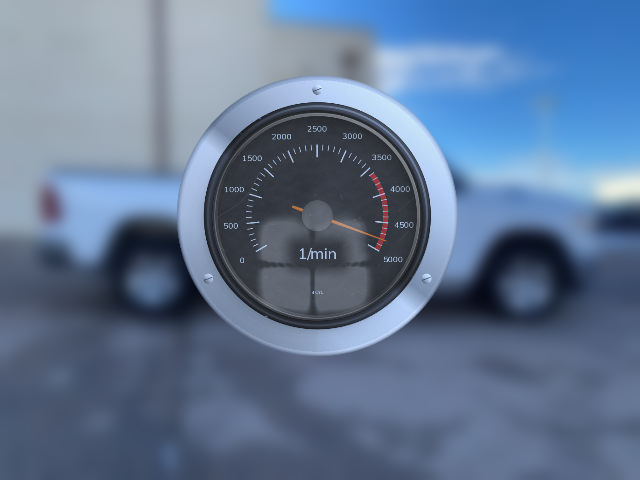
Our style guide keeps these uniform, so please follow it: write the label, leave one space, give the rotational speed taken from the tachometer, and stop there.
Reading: 4800 rpm
